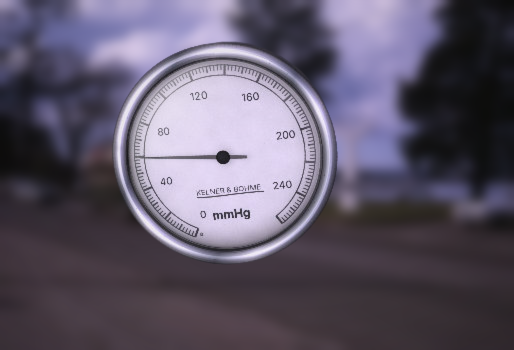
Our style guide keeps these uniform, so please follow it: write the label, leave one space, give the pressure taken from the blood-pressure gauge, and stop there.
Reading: 60 mmHg
